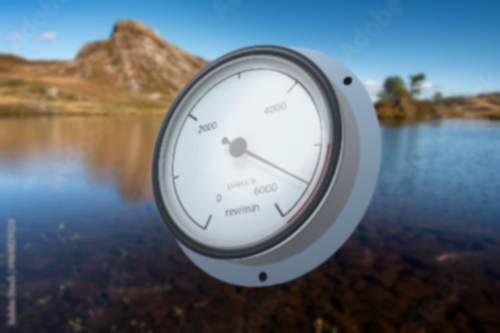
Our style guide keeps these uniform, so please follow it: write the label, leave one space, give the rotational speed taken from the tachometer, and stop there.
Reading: 5500 rpm
